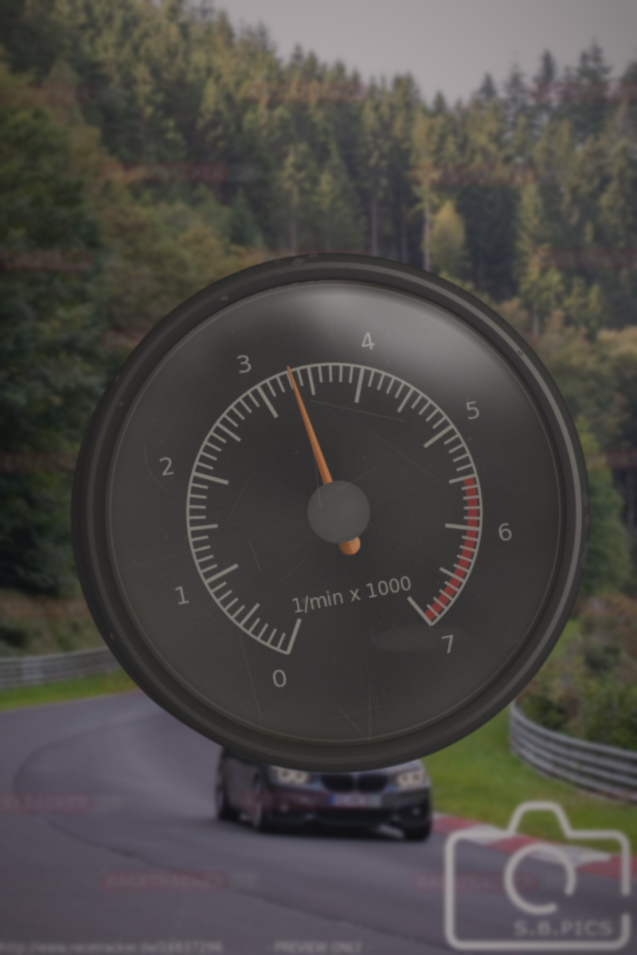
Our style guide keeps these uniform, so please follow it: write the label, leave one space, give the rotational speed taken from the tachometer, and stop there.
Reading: 3300 rpm
